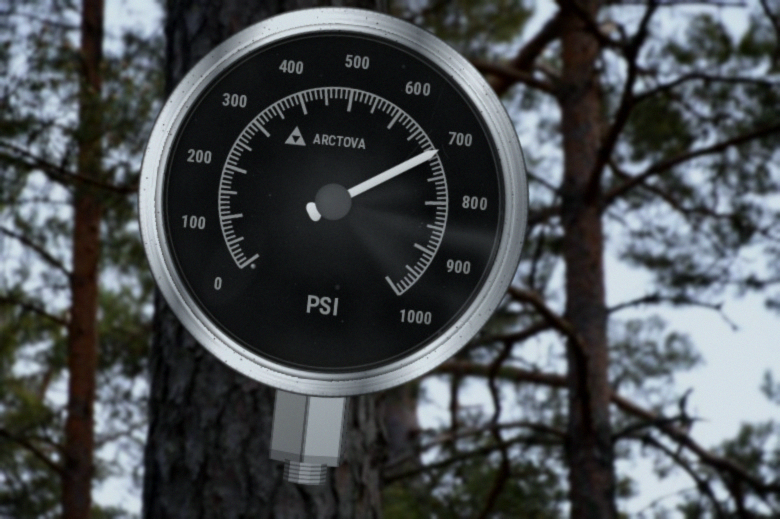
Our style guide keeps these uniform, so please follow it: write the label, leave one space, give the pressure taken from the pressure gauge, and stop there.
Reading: 700 psi
